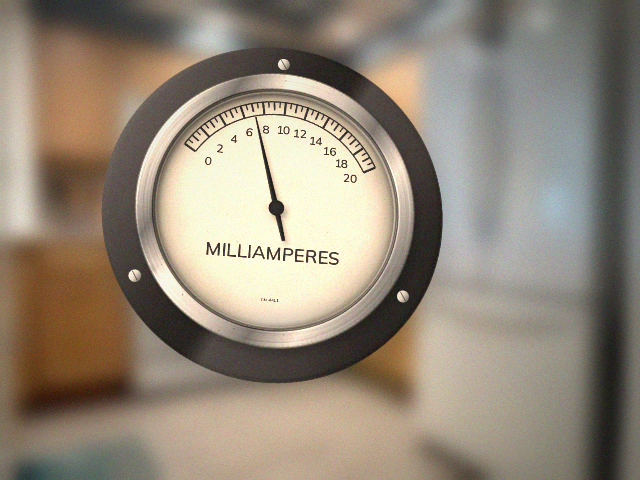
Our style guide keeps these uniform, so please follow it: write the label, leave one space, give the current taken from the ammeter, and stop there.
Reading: 7 mA
